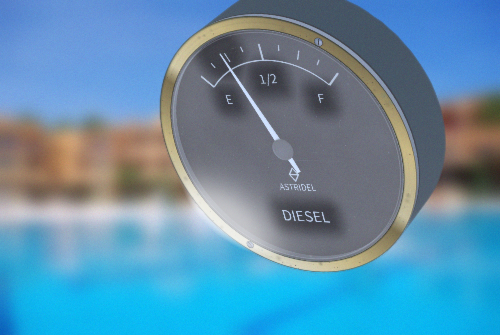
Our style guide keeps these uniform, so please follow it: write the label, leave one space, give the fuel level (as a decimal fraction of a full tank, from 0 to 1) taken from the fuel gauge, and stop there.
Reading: 0.25
